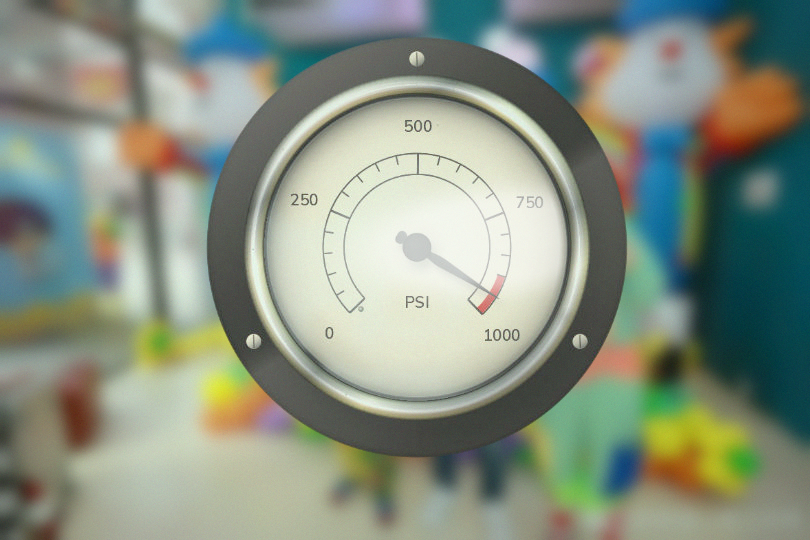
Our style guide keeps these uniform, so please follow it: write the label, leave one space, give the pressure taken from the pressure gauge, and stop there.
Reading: 950 psi
